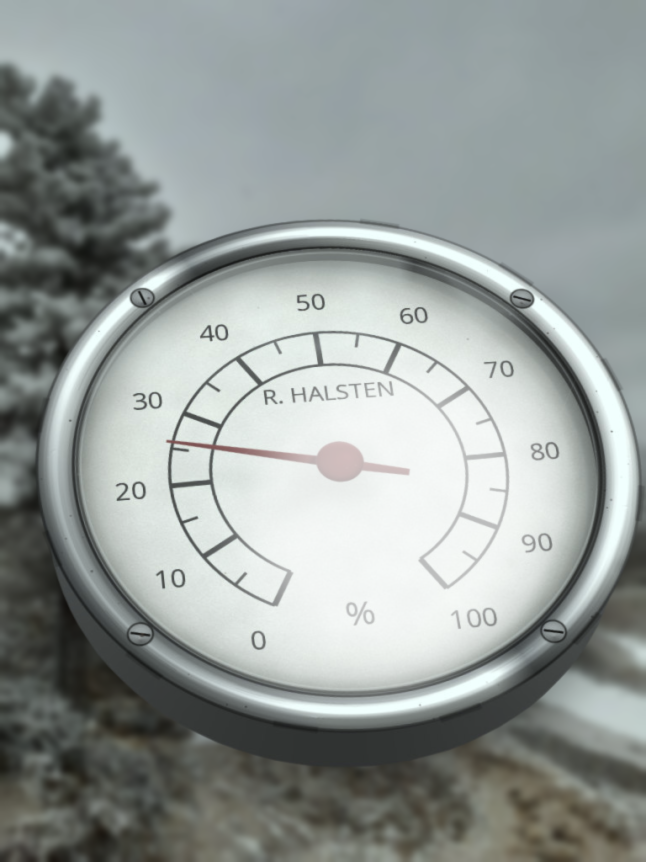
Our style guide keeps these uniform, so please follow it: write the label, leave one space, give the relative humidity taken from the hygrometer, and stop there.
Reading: 25 %
